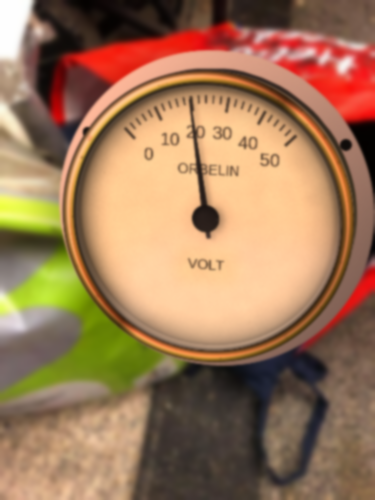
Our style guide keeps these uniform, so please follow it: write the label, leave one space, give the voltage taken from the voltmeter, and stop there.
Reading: 20 V
